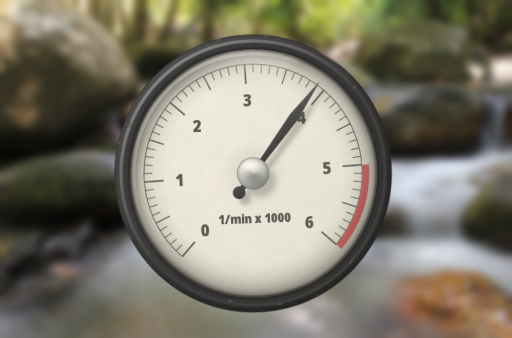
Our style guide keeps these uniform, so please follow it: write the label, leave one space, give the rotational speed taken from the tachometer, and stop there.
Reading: 3900 rpm
